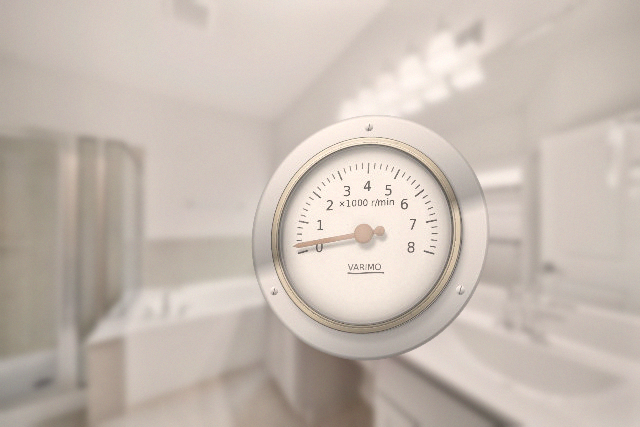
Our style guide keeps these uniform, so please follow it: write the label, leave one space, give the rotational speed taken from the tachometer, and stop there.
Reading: 200 rpm
